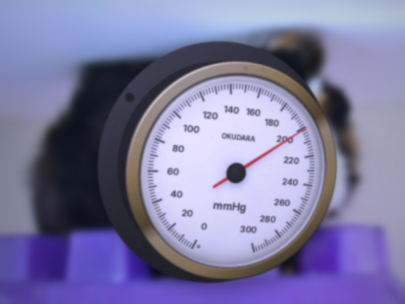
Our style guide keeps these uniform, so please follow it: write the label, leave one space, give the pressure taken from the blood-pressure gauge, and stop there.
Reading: 200 mmHg
